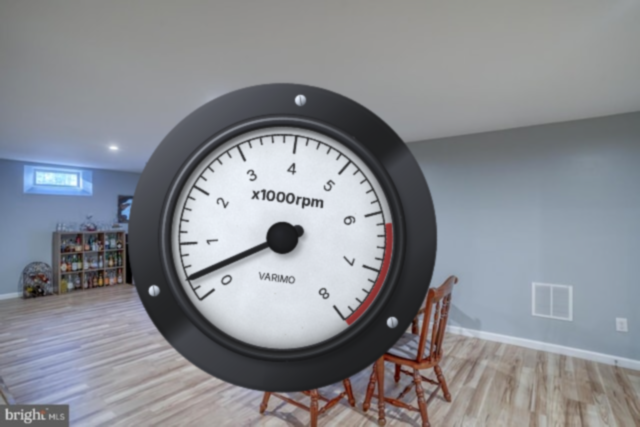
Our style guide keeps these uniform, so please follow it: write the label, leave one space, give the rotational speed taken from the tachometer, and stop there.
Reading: 400 rpm
